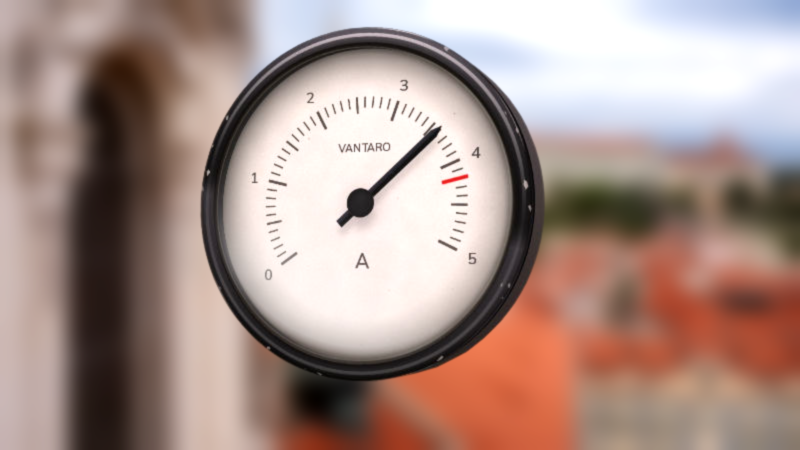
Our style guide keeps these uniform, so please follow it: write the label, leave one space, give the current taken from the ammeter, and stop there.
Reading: 3.6 A
